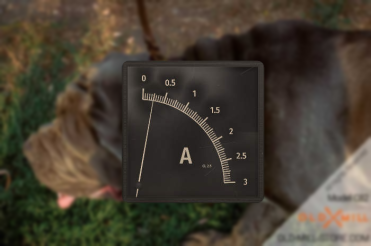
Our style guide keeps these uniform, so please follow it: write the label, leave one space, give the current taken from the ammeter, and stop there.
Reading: 0.25 A
